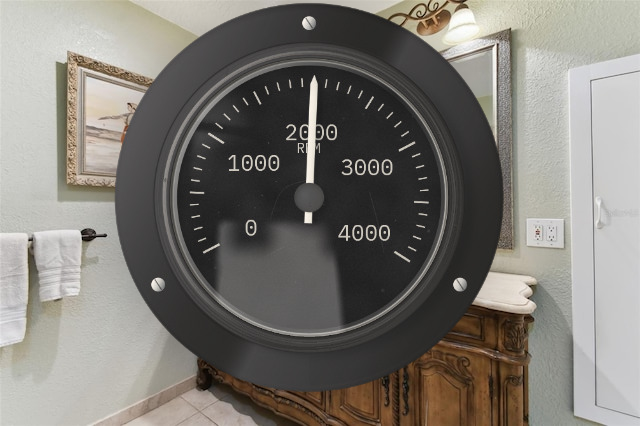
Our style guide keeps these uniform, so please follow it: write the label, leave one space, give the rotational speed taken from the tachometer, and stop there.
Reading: 2000 rpm
